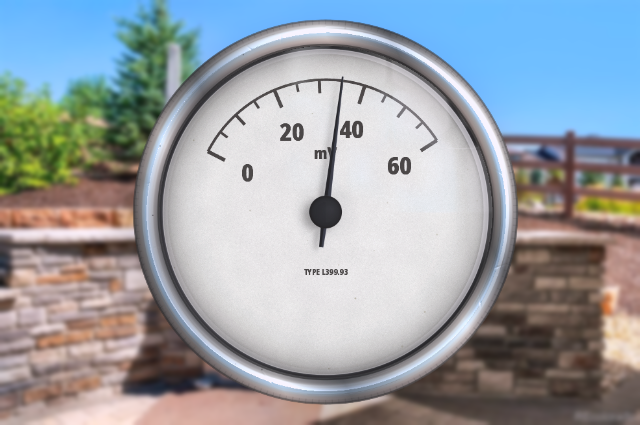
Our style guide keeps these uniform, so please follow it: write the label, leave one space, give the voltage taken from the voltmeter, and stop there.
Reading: 35 mV
